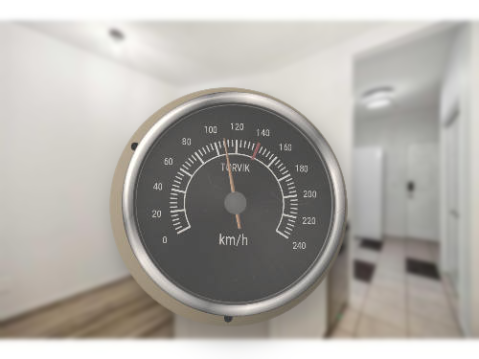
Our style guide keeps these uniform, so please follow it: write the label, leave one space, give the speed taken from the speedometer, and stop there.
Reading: 108 km/h
